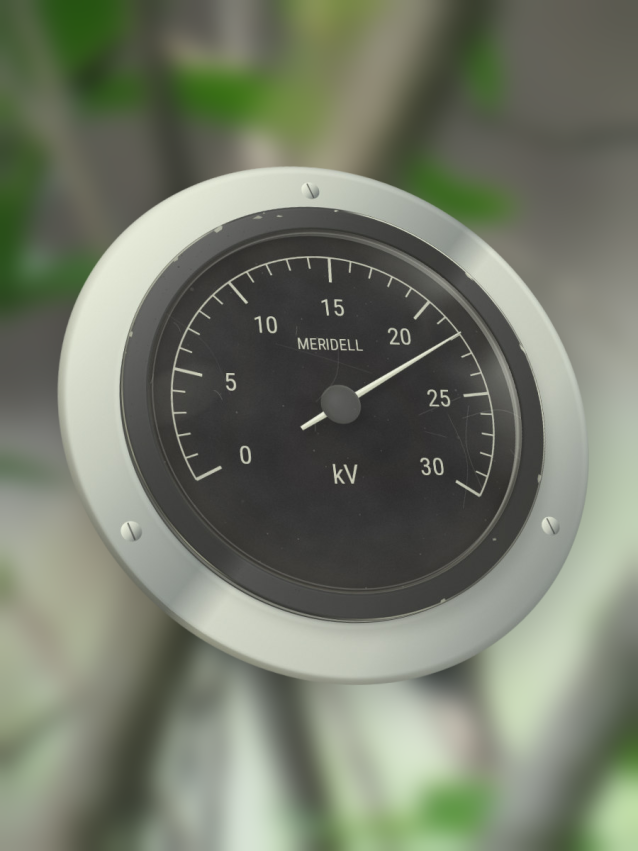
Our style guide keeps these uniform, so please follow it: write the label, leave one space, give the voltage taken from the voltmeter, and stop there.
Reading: 22 kV
